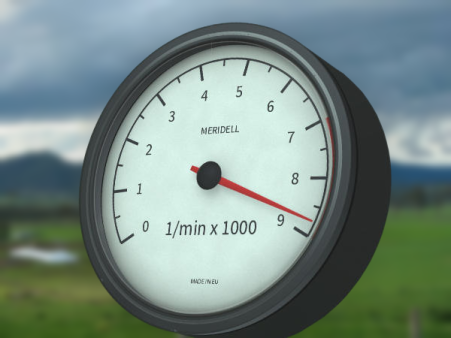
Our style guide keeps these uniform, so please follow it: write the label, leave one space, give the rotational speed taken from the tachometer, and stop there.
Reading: 8750 rpm
